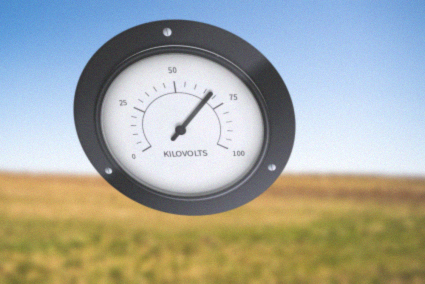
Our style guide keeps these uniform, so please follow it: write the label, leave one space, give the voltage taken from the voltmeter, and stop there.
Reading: 67.5 kV
